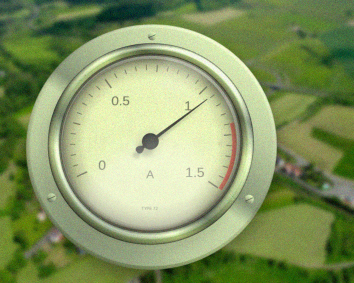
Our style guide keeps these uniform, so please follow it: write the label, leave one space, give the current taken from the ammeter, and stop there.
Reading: 1.05 A
